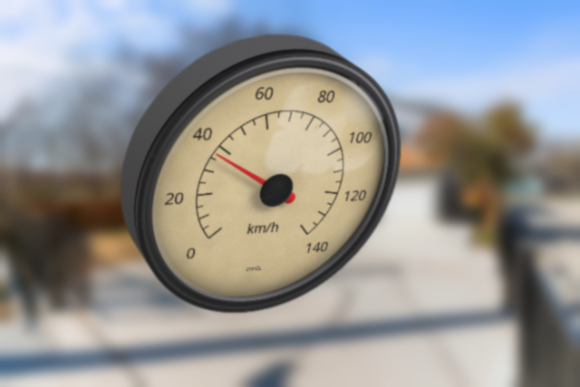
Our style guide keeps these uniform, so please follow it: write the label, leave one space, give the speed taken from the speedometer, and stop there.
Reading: 37.5 km/h
